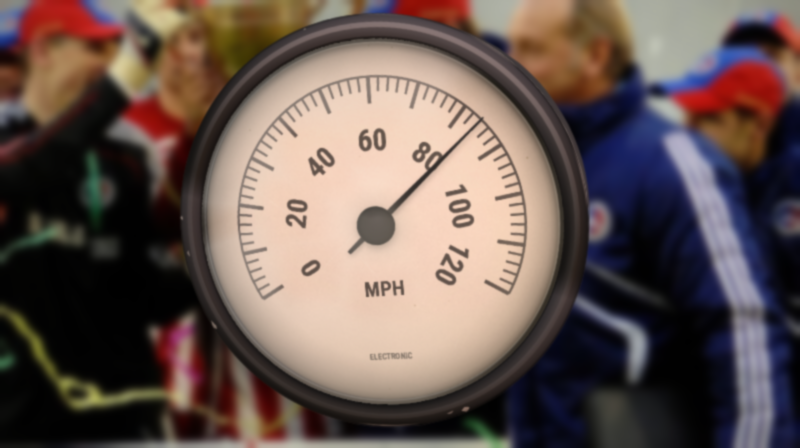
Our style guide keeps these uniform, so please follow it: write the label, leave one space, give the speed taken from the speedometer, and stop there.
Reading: 84 mph
